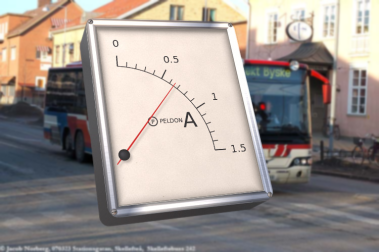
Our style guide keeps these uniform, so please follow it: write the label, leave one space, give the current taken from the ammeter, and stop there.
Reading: 0.65 A
